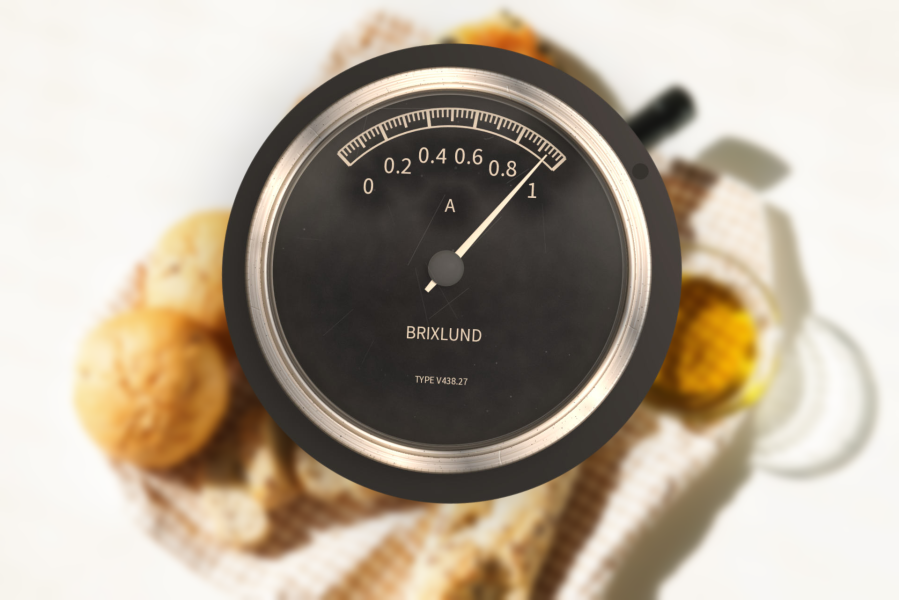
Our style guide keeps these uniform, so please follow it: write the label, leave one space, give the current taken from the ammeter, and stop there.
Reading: 0.94 A
